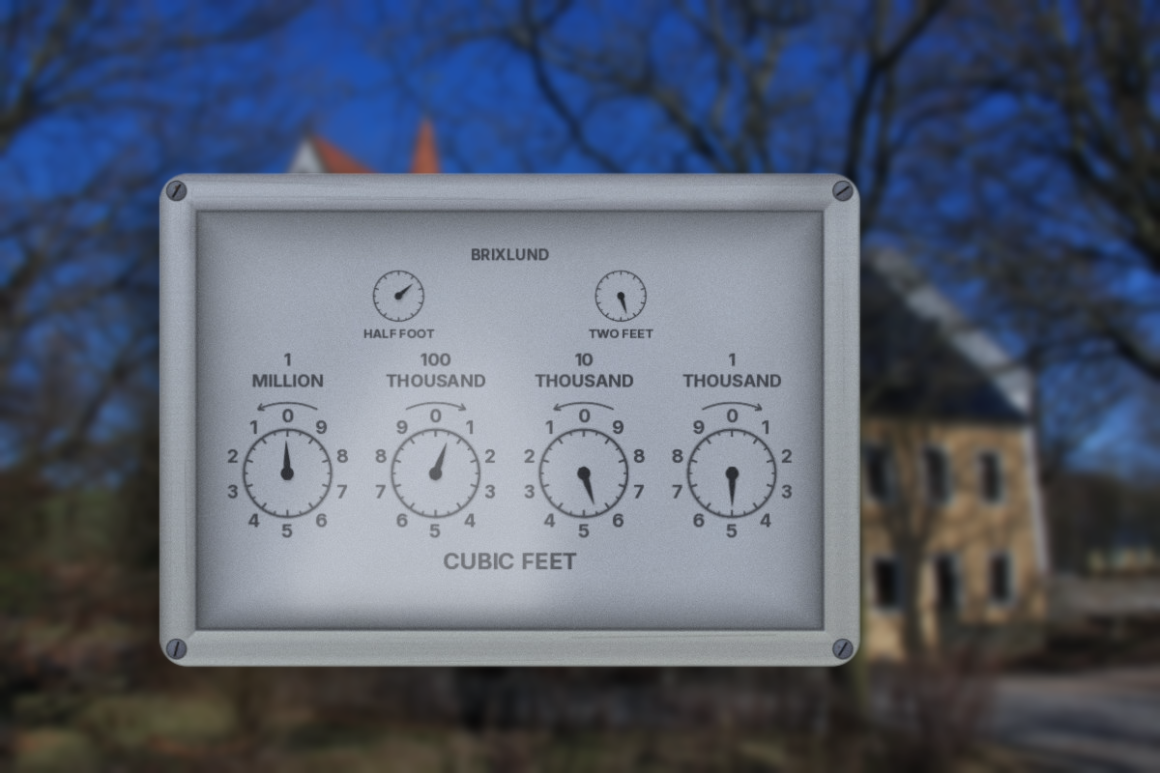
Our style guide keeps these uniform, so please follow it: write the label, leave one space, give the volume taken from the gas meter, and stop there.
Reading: 5500 ft³
